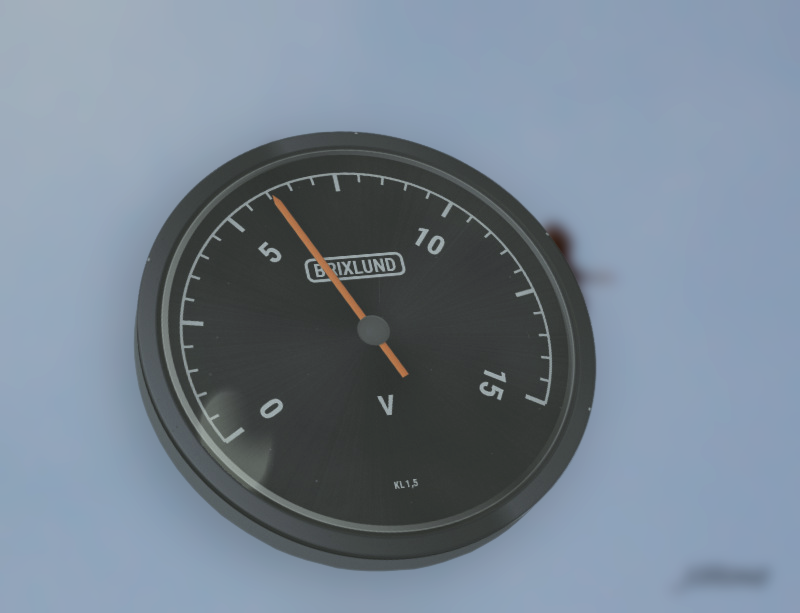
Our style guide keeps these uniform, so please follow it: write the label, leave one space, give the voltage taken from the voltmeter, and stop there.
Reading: 6 V
